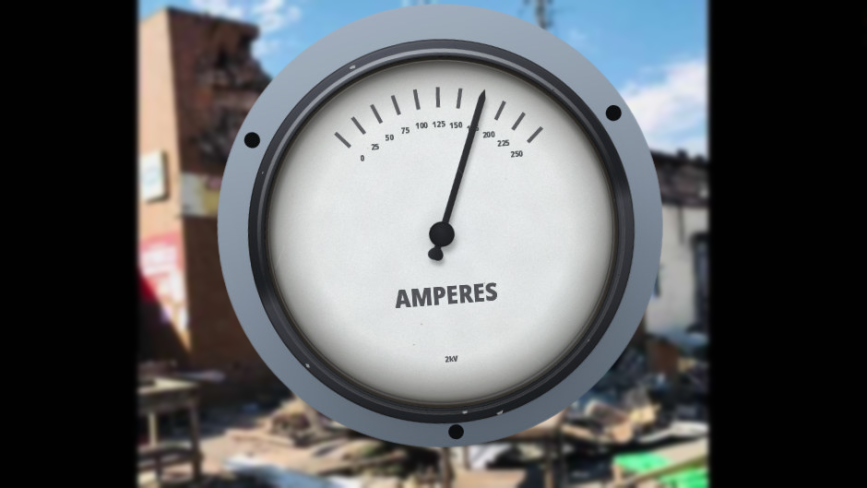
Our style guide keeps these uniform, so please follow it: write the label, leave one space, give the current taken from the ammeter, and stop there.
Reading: 175 A
